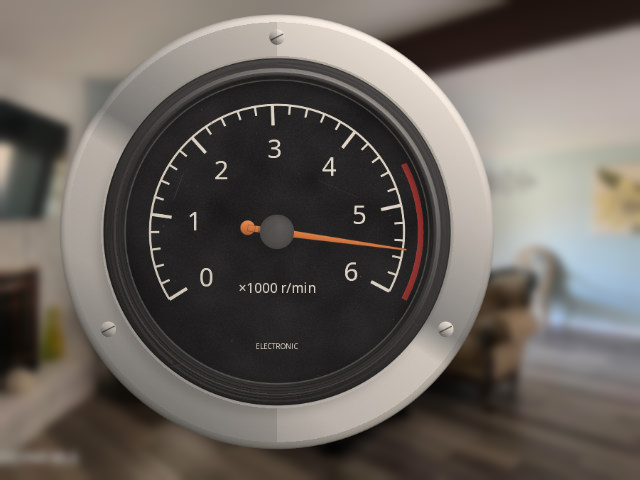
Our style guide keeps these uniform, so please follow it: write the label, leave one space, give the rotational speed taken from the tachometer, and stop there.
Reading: 5500 rpm
